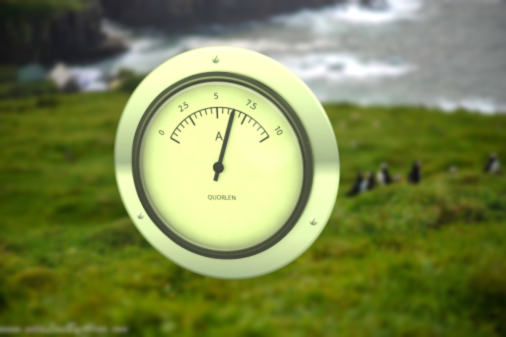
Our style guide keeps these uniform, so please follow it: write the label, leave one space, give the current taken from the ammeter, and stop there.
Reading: 6.5 A
